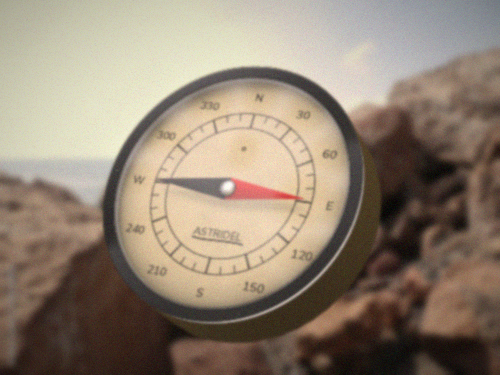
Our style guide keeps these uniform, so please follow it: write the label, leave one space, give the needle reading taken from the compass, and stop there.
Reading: 90 °
